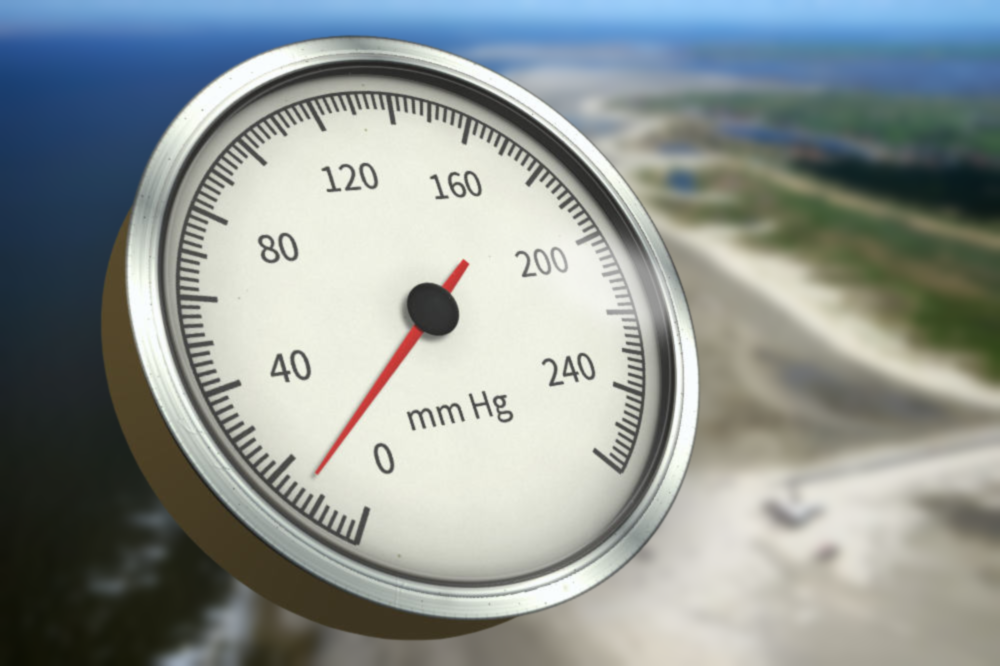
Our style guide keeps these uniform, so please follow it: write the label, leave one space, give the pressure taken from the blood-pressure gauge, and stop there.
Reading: 14 mmHg
